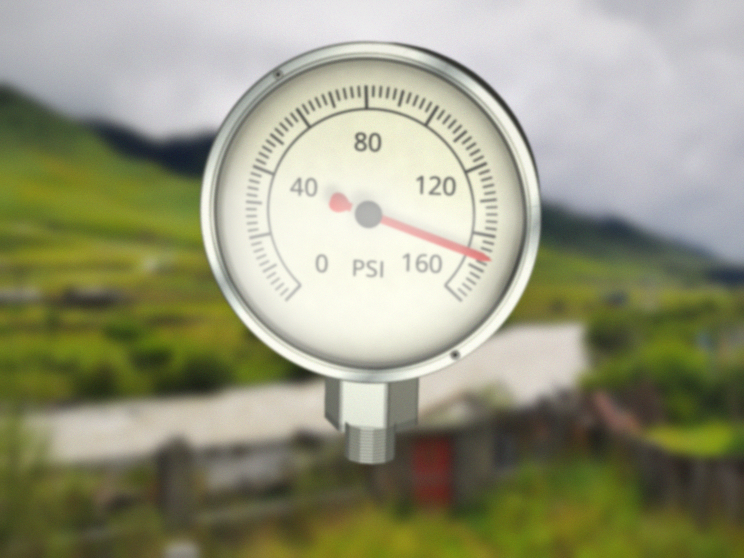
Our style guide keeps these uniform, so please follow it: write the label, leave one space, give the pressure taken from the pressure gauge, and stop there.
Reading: 146 psi
